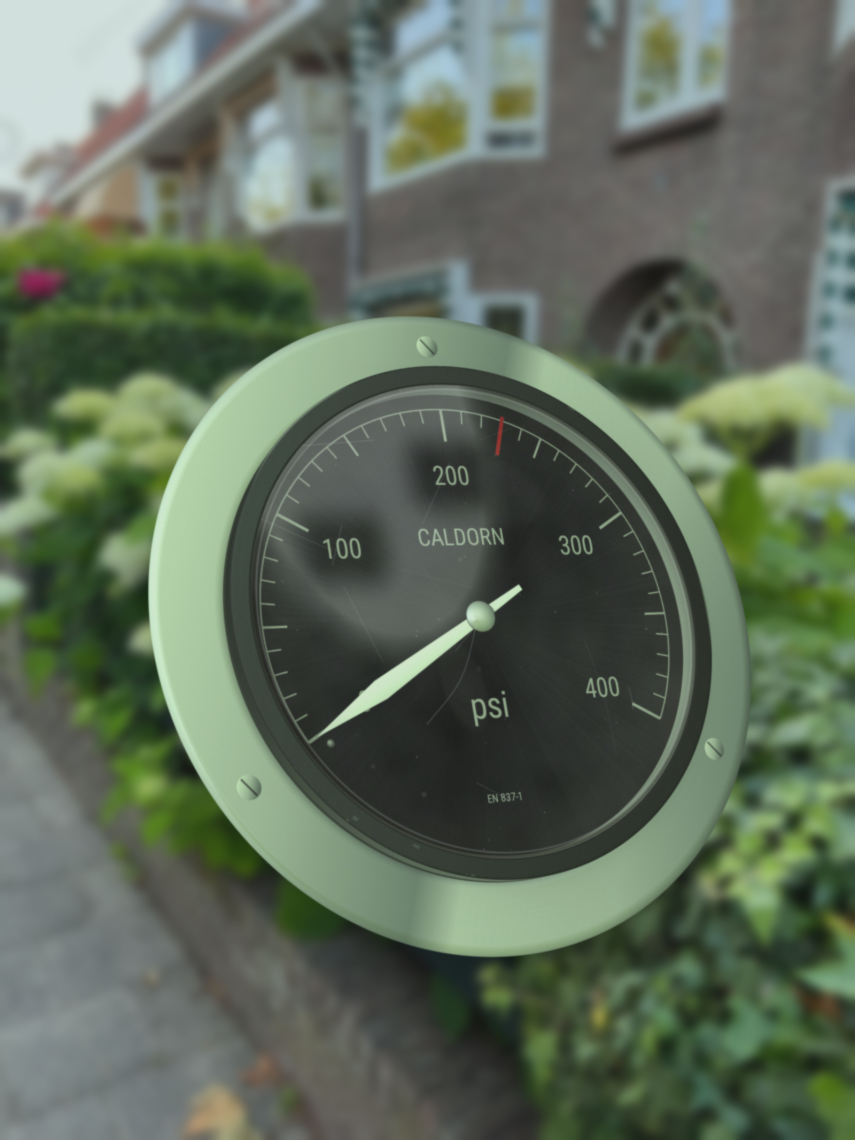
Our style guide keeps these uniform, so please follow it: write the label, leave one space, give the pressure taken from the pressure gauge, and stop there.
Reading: 0 psi
